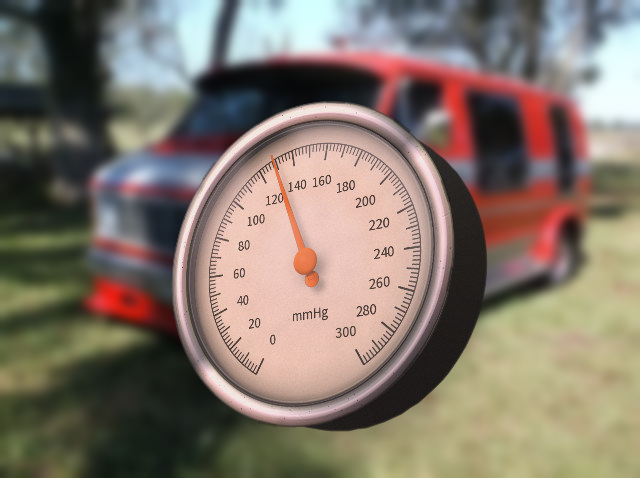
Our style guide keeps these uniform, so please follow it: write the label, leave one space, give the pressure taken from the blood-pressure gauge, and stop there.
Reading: 130 mmHg
